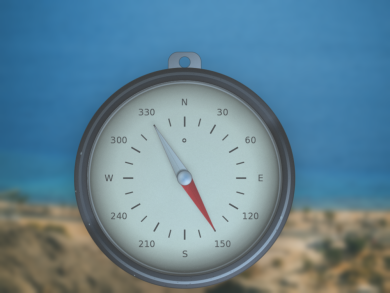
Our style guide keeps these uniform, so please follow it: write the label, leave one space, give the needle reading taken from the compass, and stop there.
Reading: 150 °
